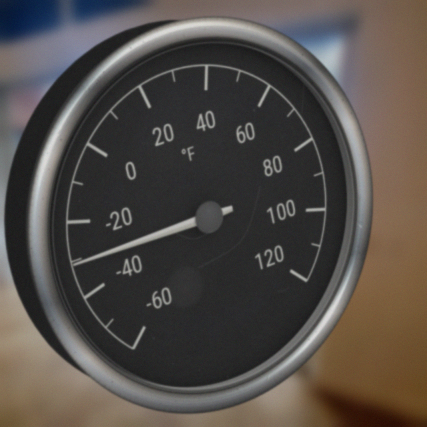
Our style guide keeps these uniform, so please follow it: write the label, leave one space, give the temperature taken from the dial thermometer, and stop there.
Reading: -30 °F
